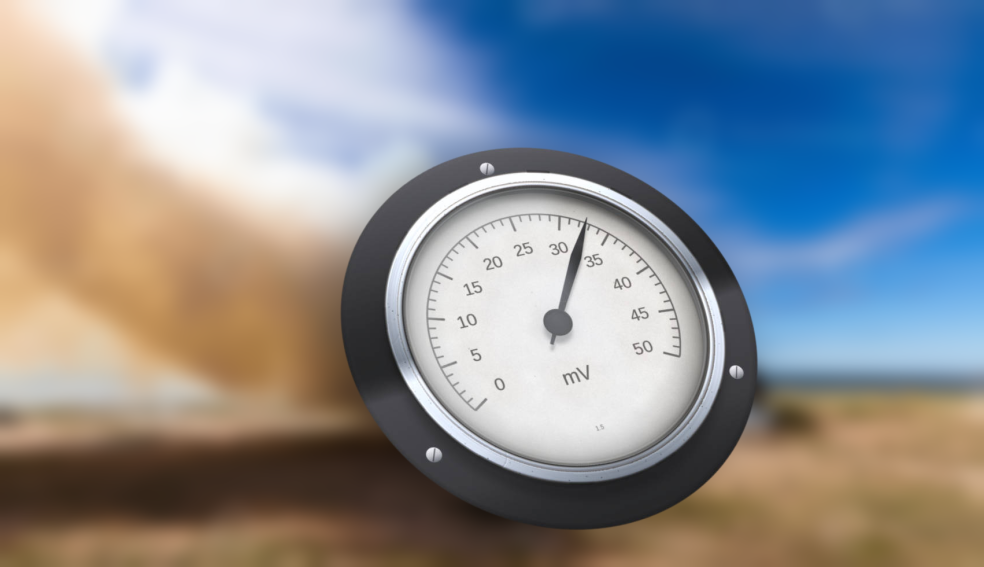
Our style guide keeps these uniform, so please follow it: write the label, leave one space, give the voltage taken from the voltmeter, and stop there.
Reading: 32.5 mV
